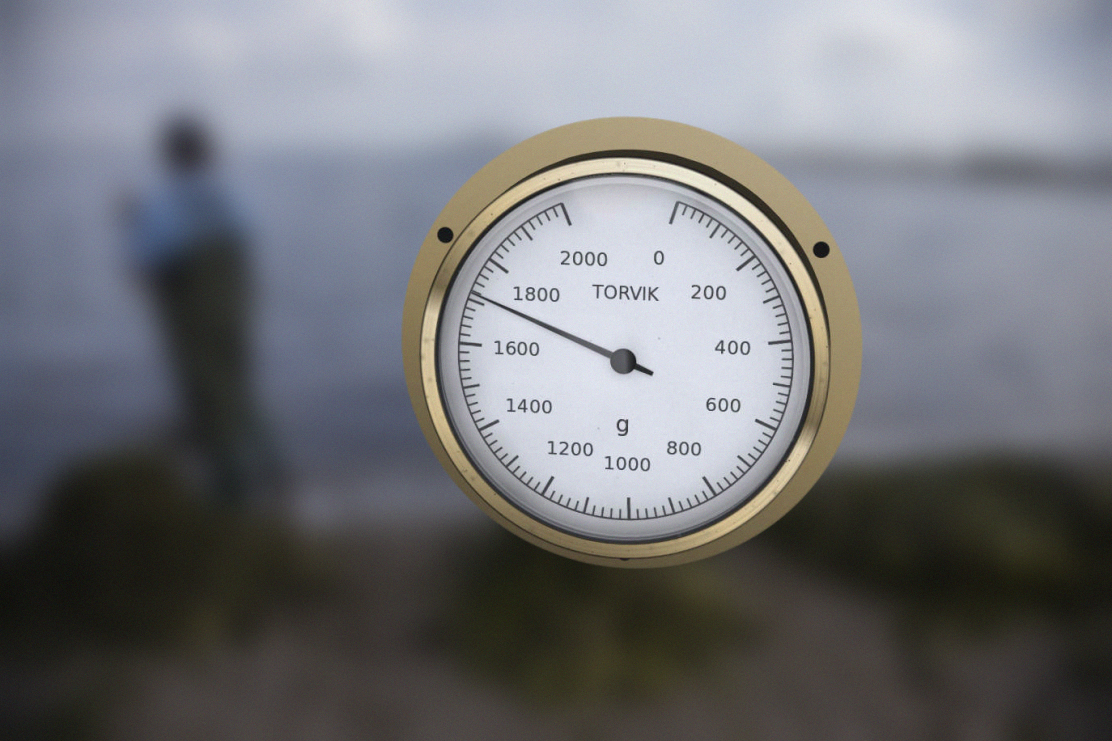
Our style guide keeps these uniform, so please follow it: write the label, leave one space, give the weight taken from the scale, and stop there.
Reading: 1720 g
